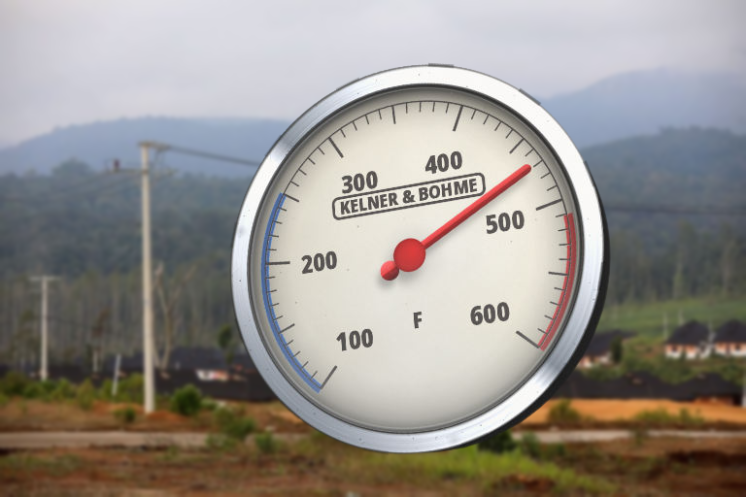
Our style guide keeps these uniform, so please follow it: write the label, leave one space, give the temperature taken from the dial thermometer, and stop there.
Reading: 470 °F
